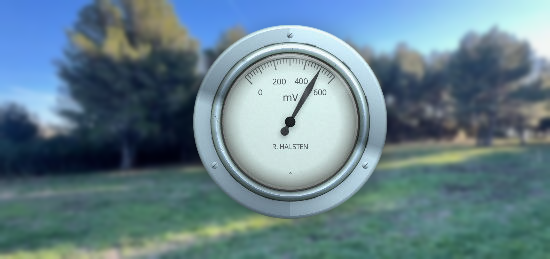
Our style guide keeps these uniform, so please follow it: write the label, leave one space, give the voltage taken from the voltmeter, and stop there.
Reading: 500 mV
